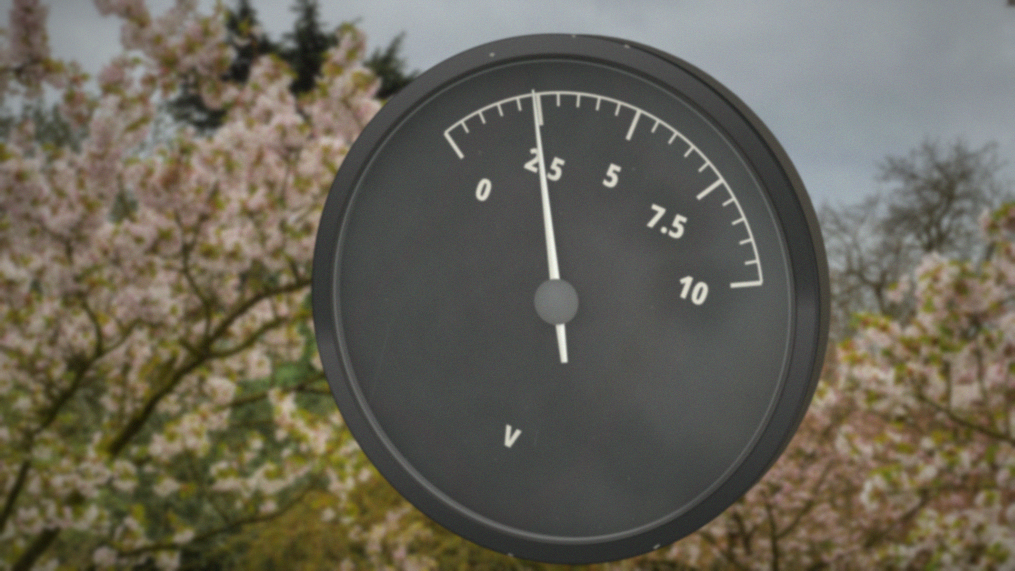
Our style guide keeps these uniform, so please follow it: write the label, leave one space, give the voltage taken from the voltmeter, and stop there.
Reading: 2.5 V
